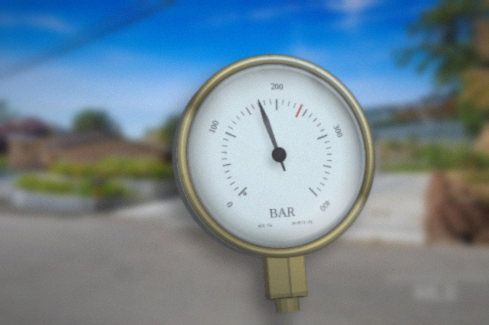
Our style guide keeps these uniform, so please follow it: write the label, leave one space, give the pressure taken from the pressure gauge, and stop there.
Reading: 170 bar
